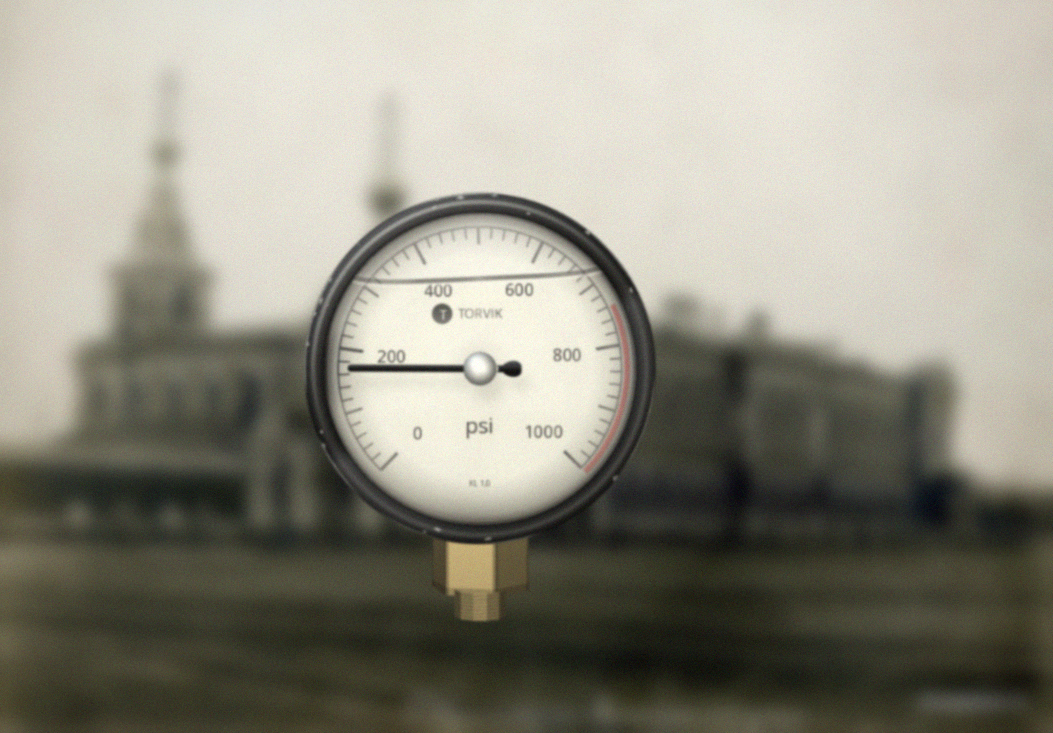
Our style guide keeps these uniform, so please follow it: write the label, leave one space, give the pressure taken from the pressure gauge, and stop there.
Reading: 170 psi
